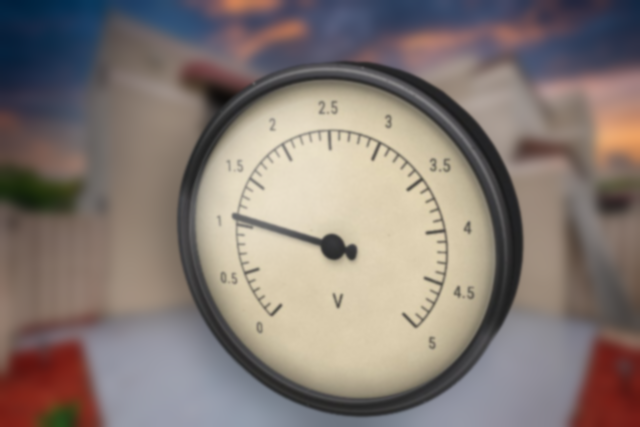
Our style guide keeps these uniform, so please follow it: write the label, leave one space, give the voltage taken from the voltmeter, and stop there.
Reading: 1.1 V
